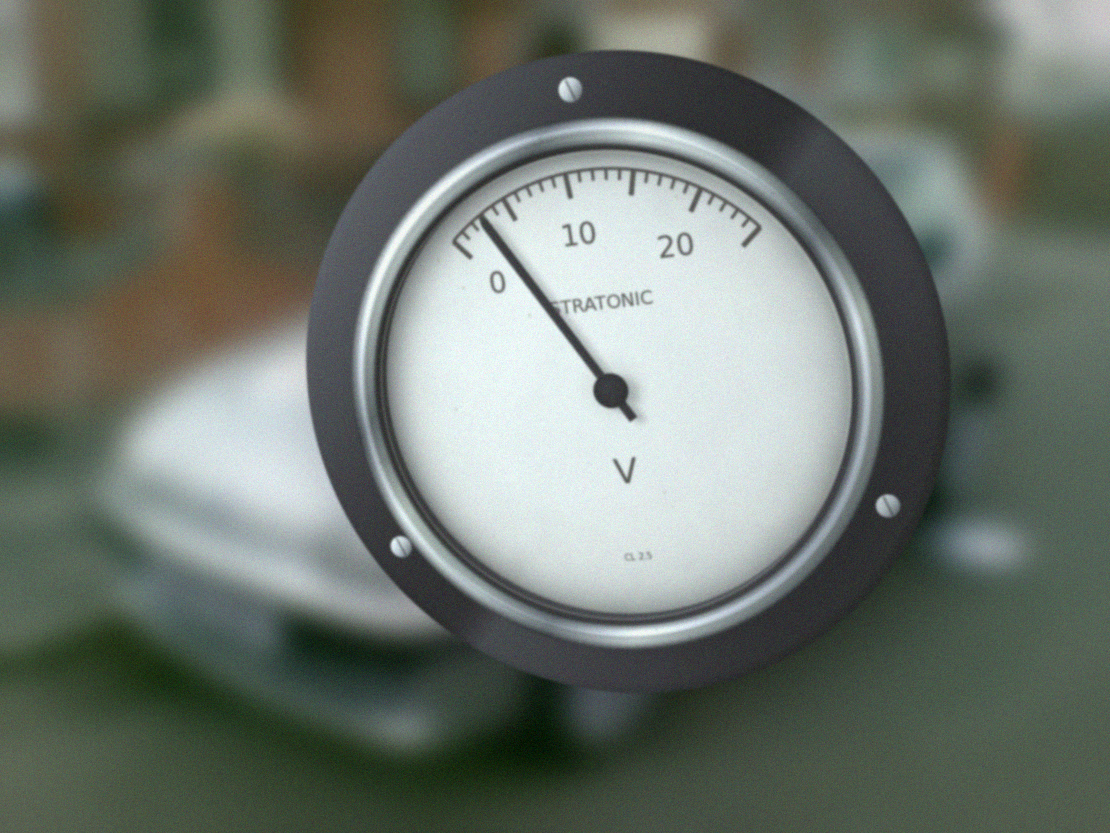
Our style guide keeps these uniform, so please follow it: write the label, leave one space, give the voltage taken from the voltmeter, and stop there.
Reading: 3 V
